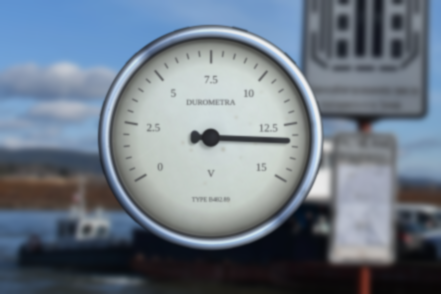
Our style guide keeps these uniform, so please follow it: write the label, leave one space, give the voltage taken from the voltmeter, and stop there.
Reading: 13.25 V
